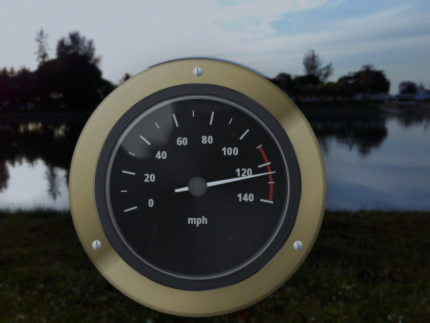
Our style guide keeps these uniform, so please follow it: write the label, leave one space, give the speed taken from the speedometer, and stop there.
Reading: 125 mph
